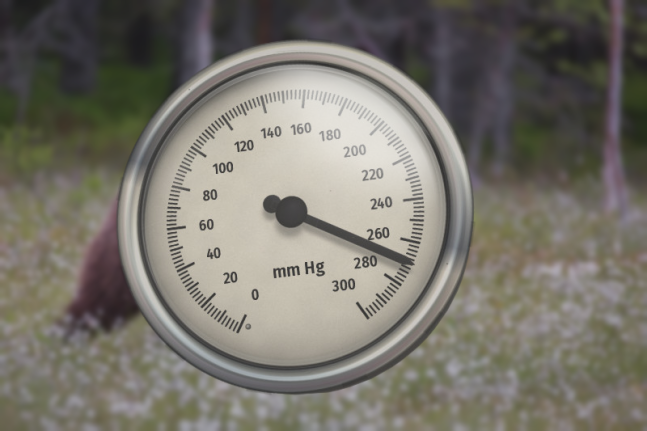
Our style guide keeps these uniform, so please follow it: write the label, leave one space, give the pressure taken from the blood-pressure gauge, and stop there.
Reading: 270 mmHg
